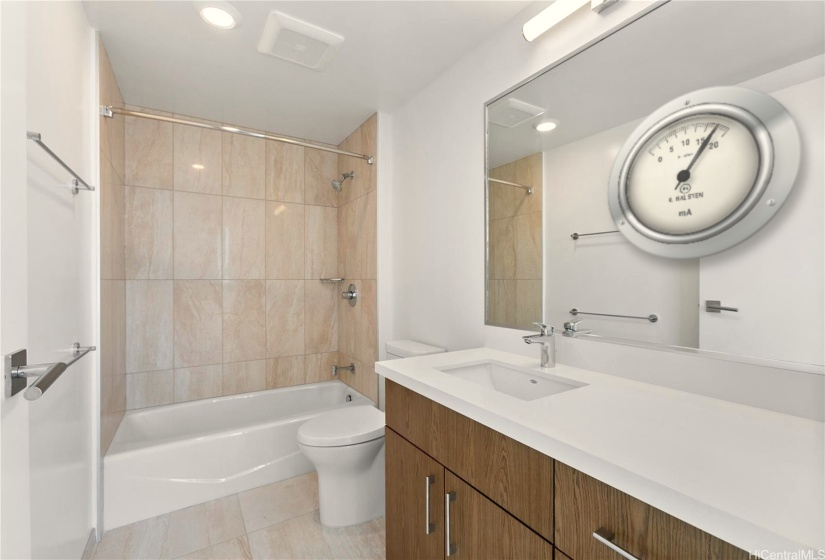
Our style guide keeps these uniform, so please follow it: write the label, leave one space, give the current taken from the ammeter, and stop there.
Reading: 17.5 mA
